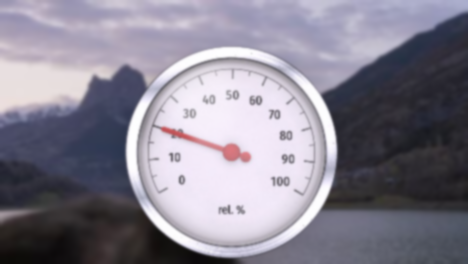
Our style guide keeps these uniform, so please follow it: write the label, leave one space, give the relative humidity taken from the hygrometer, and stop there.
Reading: 20 %
